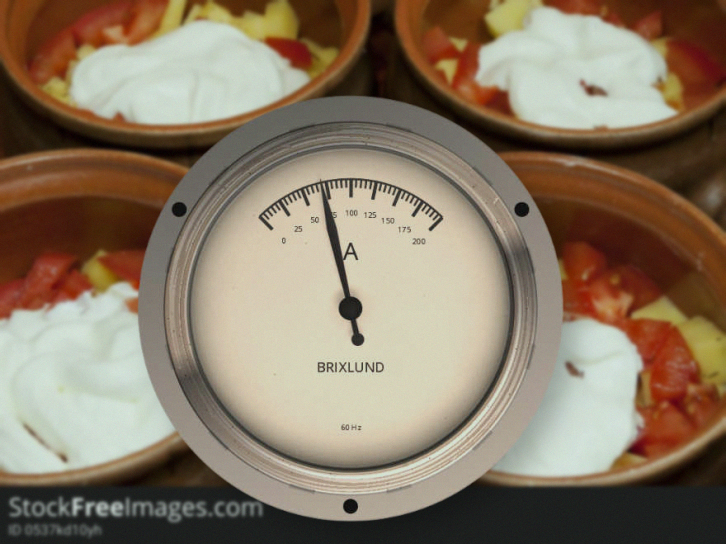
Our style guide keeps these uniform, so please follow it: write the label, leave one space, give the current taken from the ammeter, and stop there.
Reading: 70 A
